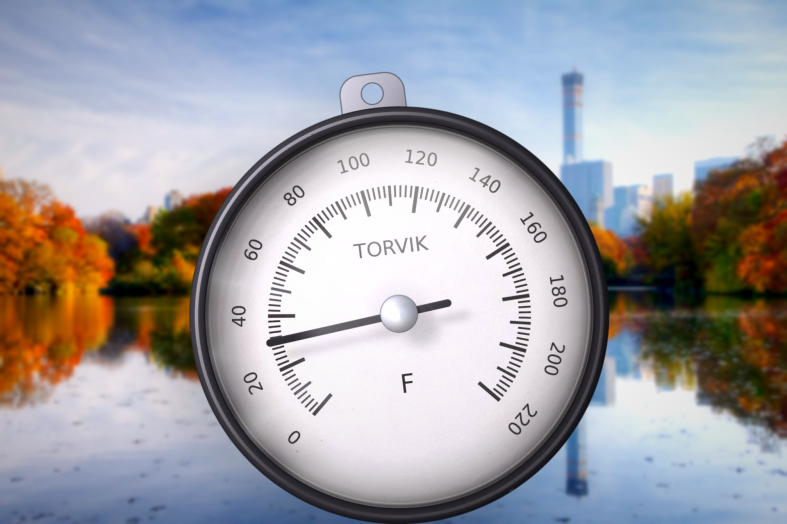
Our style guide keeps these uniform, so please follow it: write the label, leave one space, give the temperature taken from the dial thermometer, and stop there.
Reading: 30 °F
